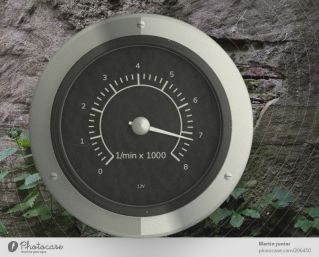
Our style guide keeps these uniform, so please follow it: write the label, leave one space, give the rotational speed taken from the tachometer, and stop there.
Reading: 7200 rpm
